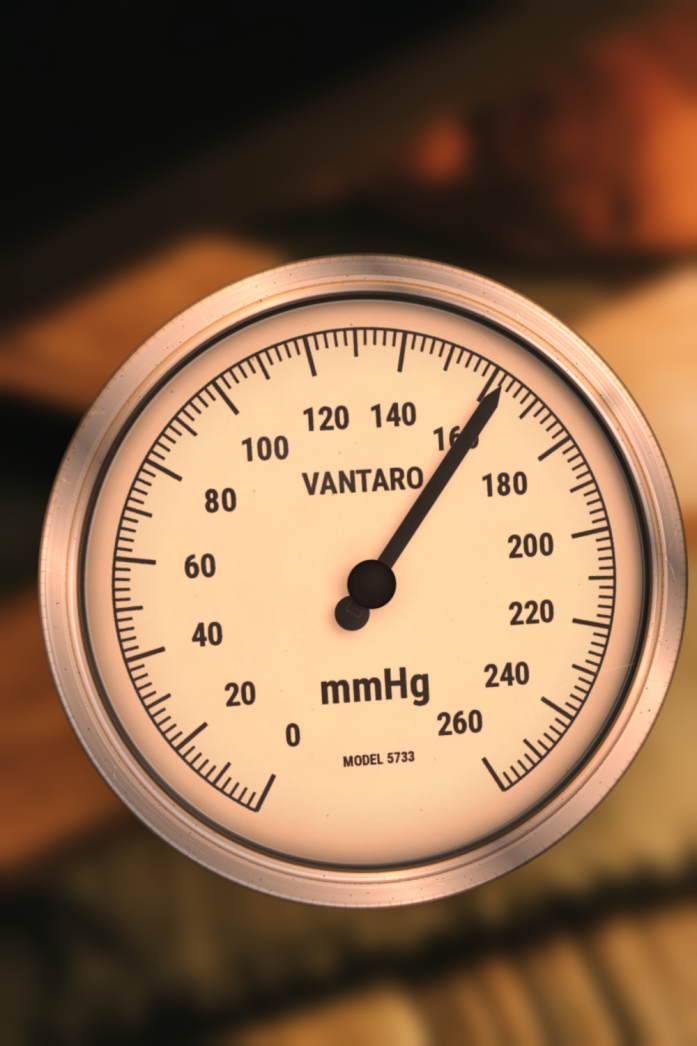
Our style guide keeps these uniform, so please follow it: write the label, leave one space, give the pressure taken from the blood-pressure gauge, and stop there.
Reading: 162 mmHg
